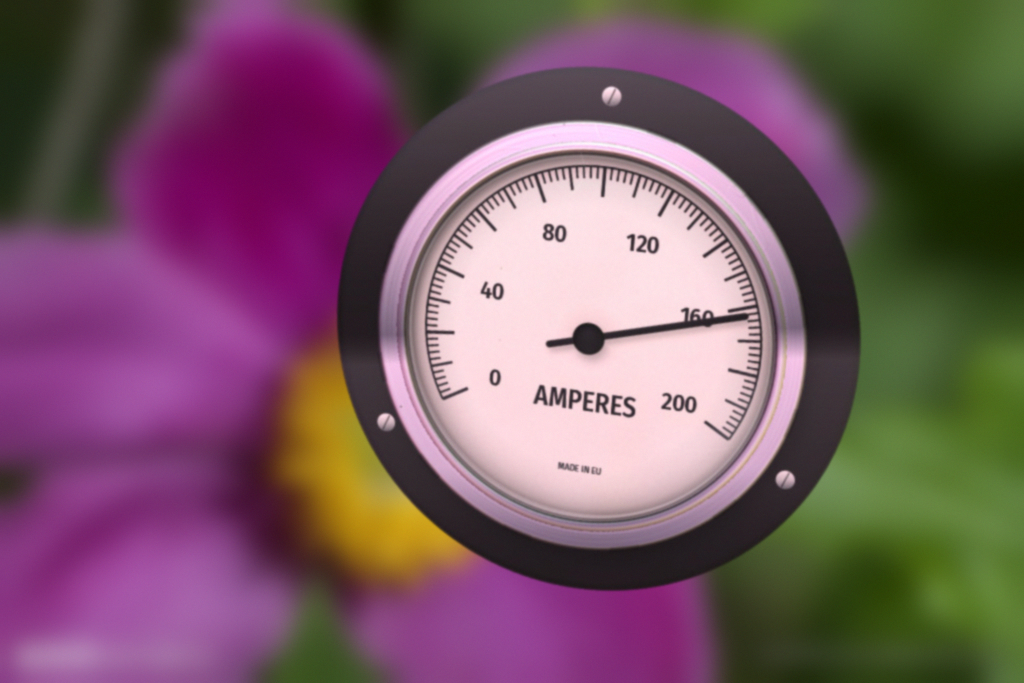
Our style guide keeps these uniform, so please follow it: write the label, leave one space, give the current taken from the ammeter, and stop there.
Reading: 162 A
